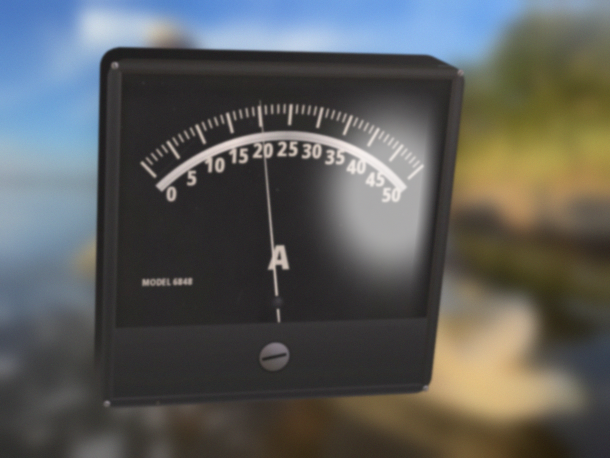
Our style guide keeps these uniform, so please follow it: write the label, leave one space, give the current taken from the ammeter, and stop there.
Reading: 20 A
